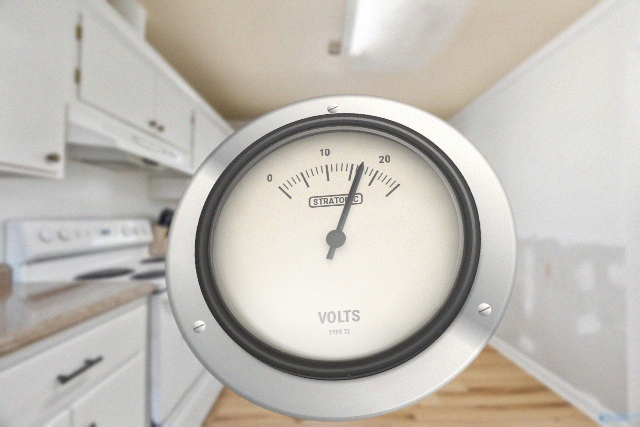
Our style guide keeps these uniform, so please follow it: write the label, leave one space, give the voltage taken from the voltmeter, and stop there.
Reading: 17 V
